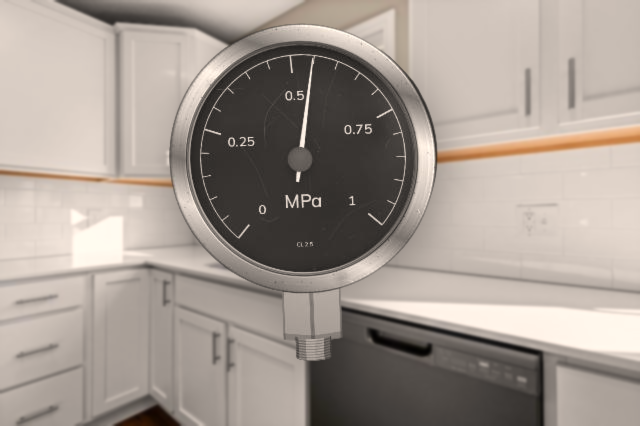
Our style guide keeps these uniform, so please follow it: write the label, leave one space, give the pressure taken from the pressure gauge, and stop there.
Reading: 0.55 MPa
